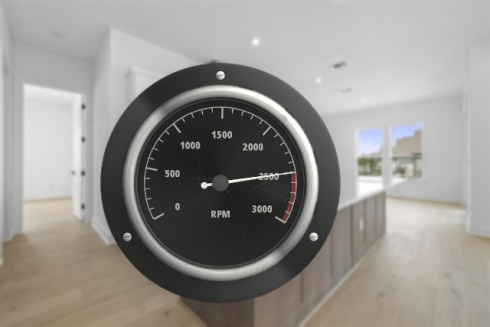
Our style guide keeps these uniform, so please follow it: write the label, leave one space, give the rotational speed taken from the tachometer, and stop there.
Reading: 2500 rpm
